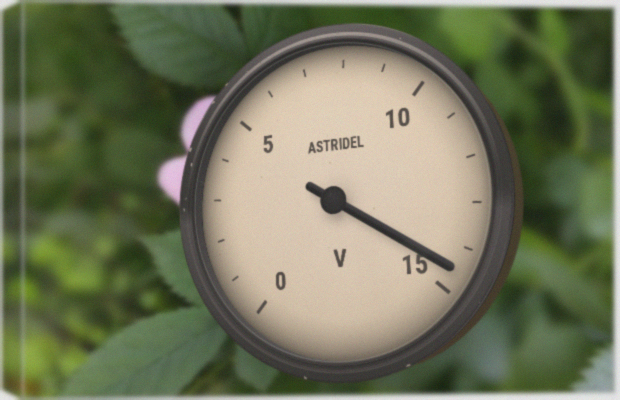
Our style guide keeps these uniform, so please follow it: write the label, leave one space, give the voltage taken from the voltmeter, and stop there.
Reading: 14.5 V
